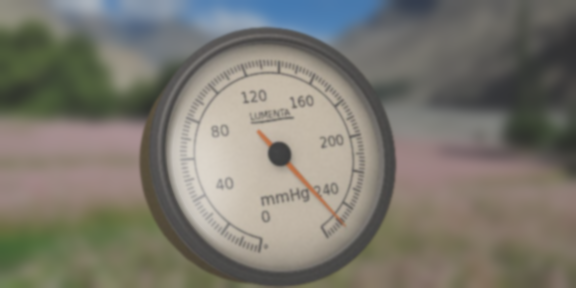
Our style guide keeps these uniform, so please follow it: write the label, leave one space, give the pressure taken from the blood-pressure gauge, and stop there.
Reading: 250 mmHg
